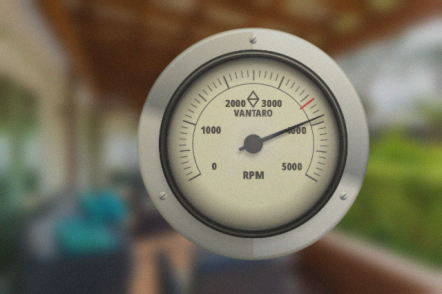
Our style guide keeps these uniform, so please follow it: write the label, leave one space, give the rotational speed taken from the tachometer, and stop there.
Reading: 3900 rpm
